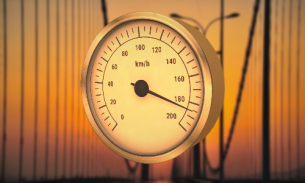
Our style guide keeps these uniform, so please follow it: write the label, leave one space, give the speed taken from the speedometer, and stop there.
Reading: 185 km/h
